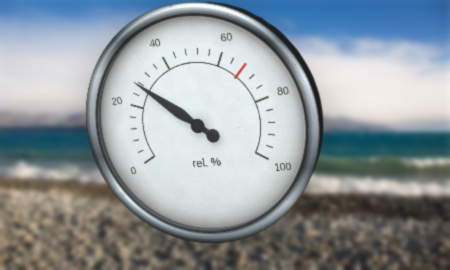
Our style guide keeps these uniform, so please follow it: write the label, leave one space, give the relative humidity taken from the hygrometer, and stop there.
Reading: 28 %
